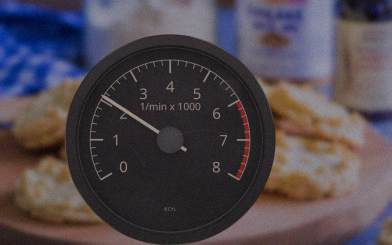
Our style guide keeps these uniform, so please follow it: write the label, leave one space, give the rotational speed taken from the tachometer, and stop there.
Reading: 2100 rpm
